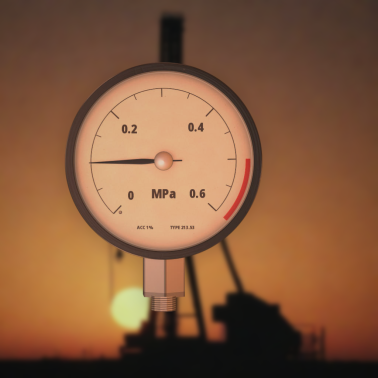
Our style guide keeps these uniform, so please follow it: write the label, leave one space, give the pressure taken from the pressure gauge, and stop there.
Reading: 0.1 MPa
